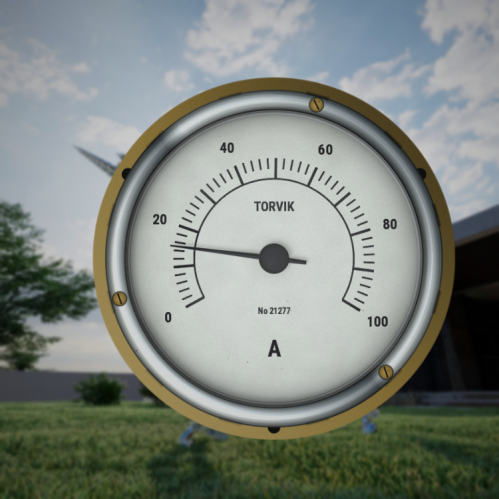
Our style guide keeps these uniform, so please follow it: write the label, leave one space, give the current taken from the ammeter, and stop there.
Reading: 15 A
